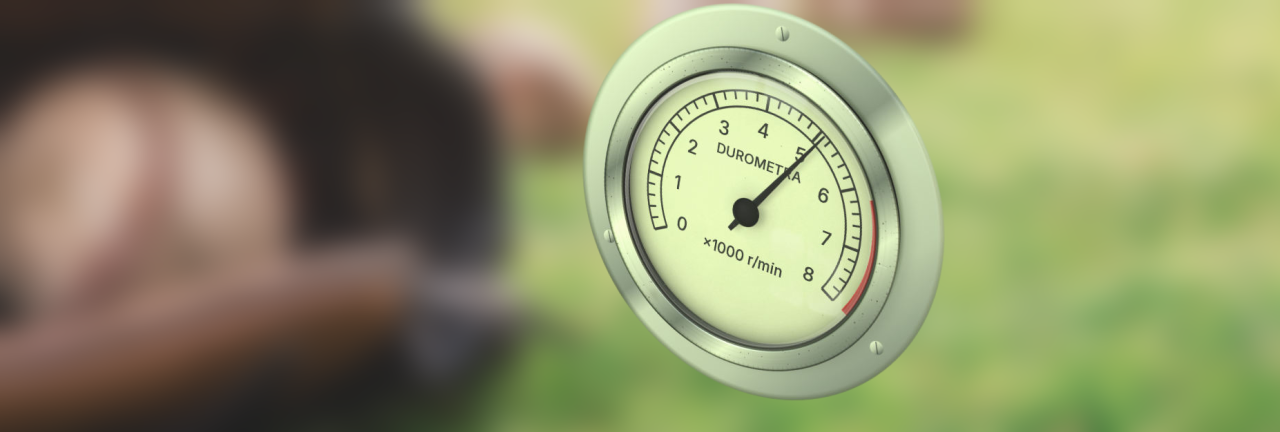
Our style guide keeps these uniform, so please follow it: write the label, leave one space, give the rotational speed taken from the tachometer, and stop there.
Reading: 5100 rpm
